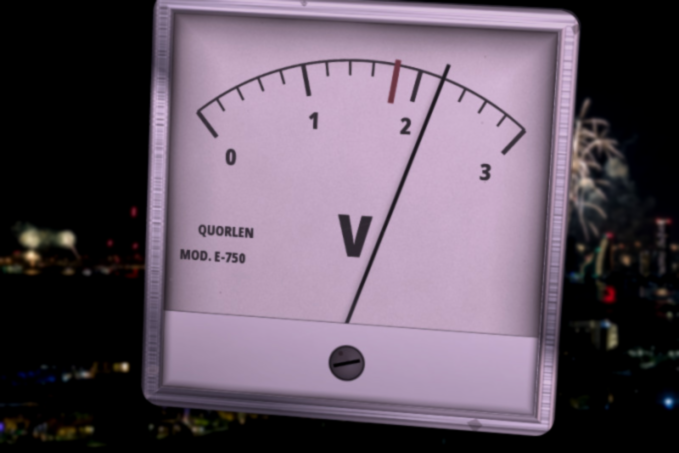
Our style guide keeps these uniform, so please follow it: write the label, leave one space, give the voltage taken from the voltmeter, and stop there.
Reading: 2.2 V
